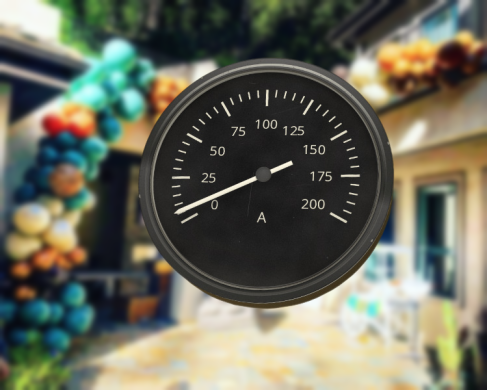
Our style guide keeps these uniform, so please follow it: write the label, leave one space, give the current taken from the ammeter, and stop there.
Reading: 5 A
